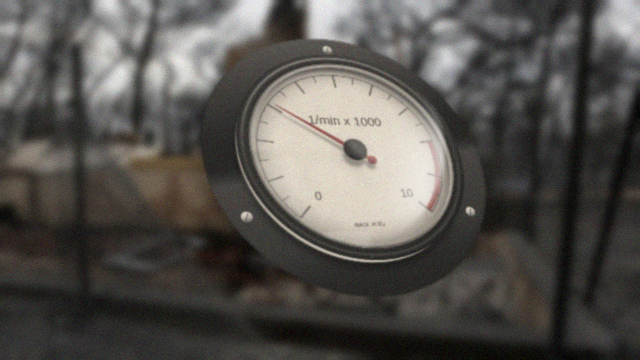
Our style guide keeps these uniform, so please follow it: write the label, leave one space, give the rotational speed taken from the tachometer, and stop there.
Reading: 3000 rpm
